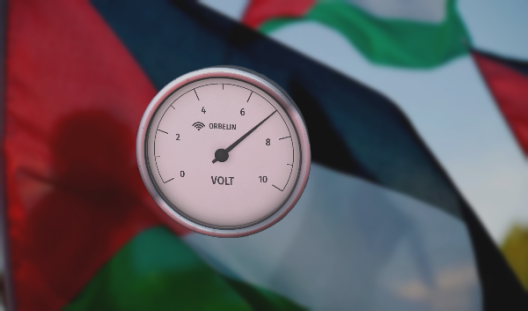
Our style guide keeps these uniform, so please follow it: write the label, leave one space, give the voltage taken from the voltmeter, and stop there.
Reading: 7 V
